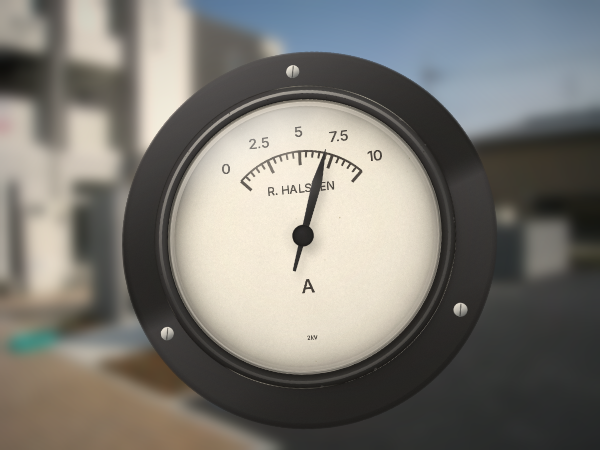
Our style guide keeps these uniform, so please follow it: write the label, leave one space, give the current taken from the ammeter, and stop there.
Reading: 7 A
